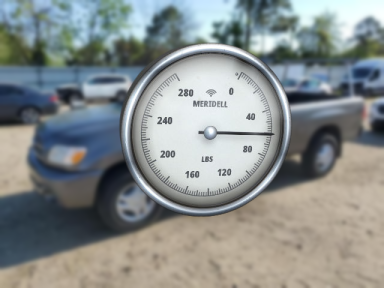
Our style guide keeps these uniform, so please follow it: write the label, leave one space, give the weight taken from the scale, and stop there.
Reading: 60 lb
